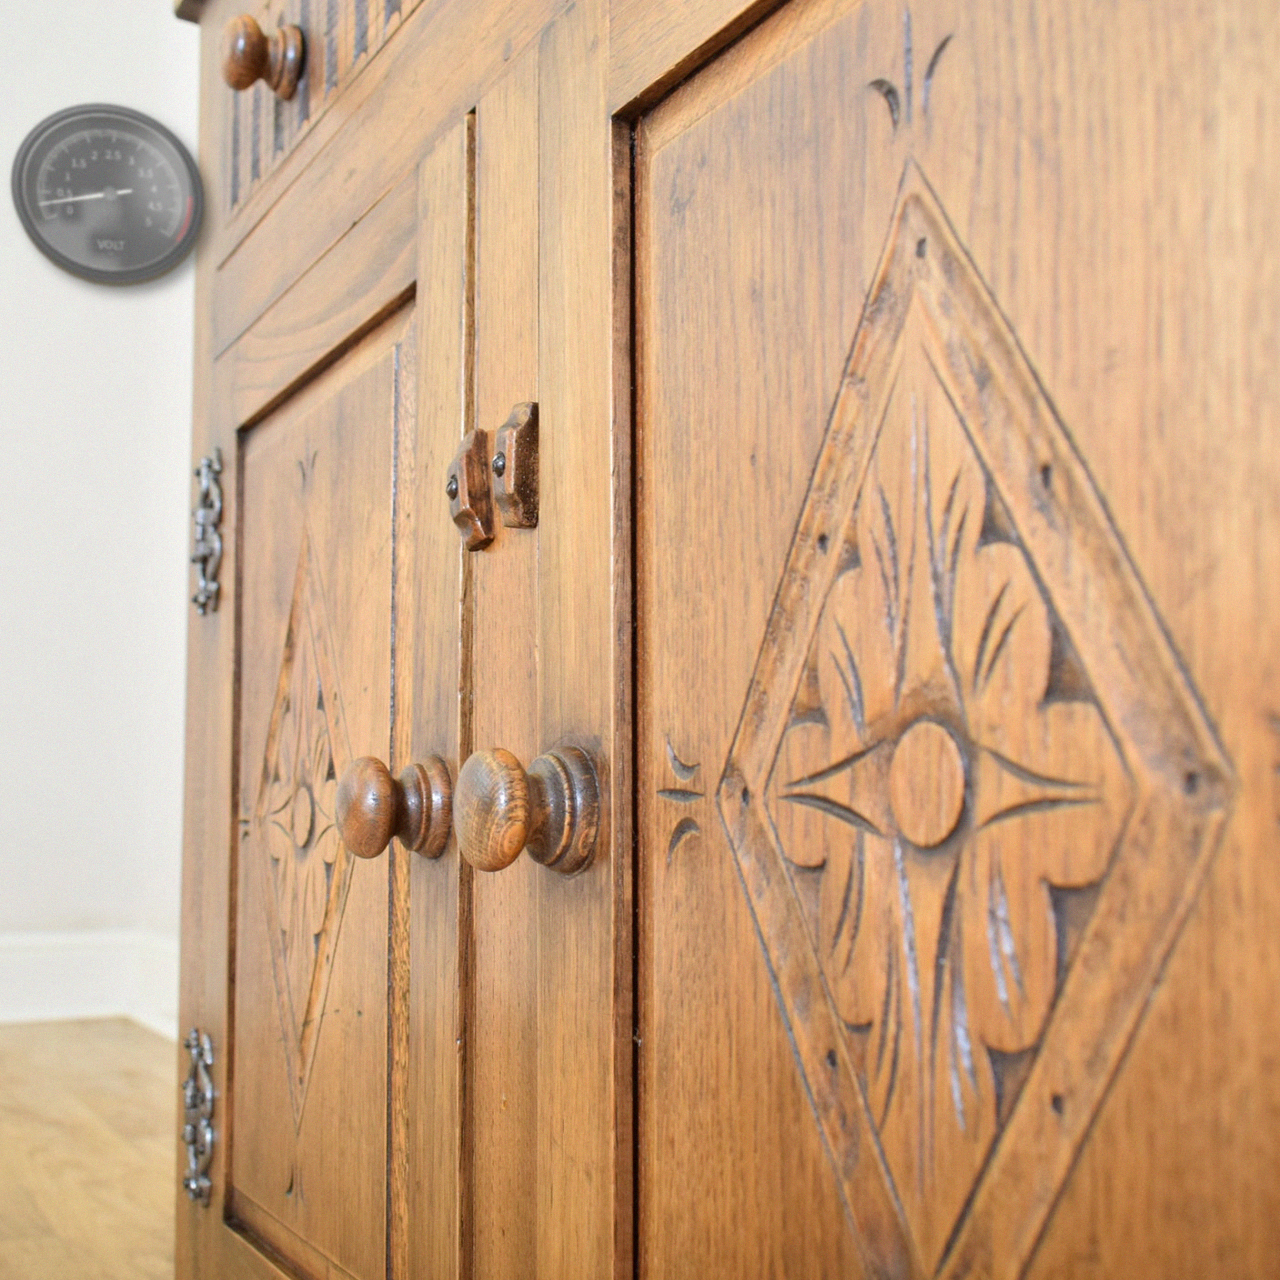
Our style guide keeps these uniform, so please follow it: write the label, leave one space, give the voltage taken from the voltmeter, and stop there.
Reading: 0.25 V
